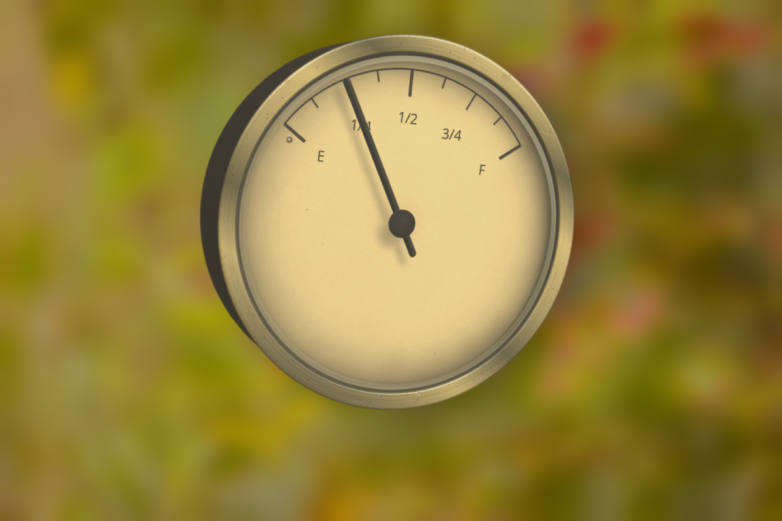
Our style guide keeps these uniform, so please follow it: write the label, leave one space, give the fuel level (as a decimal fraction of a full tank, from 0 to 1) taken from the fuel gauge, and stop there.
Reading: 0.25
